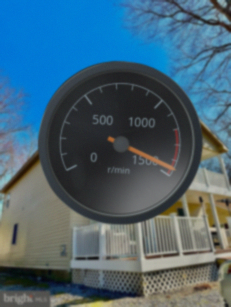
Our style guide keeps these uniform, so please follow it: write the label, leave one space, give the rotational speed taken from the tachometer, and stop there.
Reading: 1450 rpm
